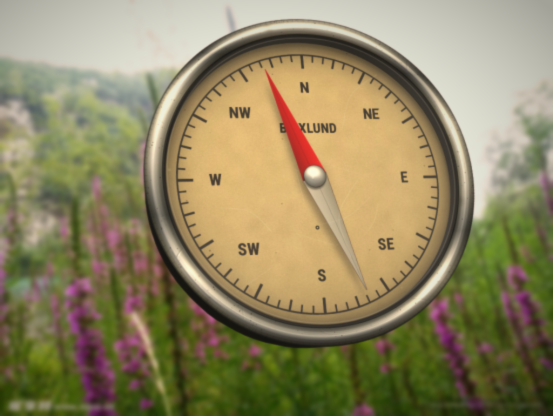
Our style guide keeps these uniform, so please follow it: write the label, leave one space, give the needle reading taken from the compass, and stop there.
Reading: 340 °
